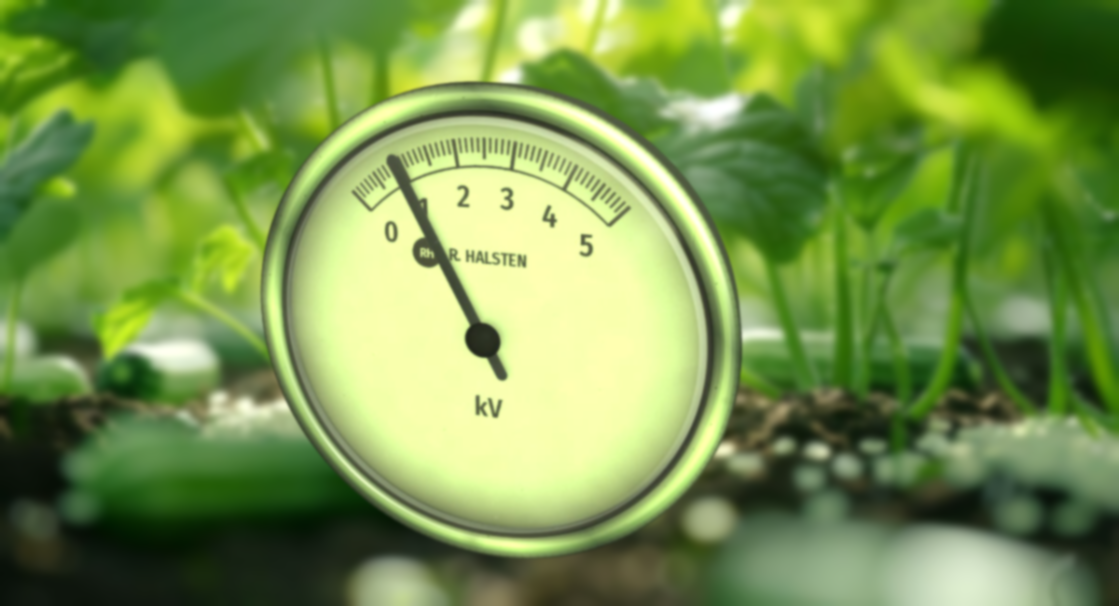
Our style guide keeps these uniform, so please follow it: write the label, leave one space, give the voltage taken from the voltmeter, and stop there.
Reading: 1 kV
